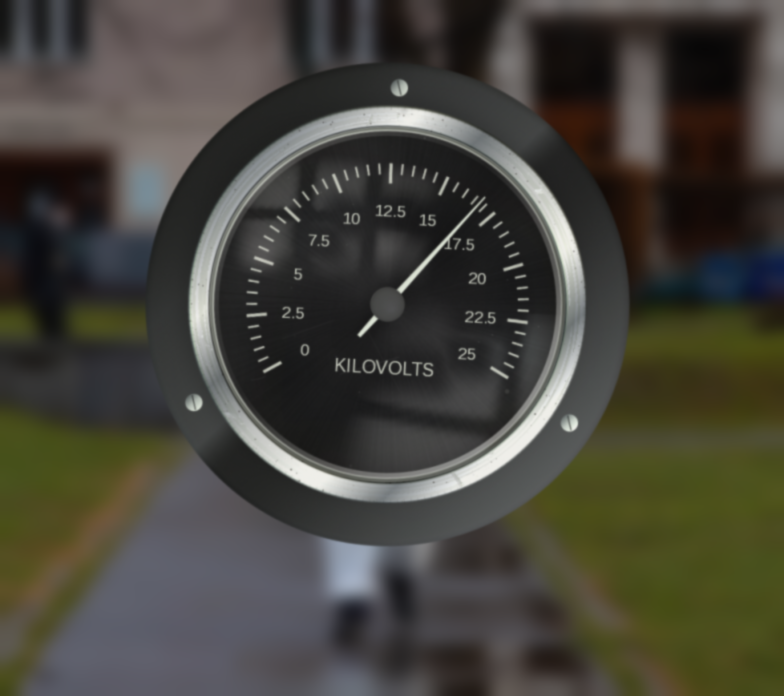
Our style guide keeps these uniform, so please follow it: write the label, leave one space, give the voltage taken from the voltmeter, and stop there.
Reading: 16.75 kV
